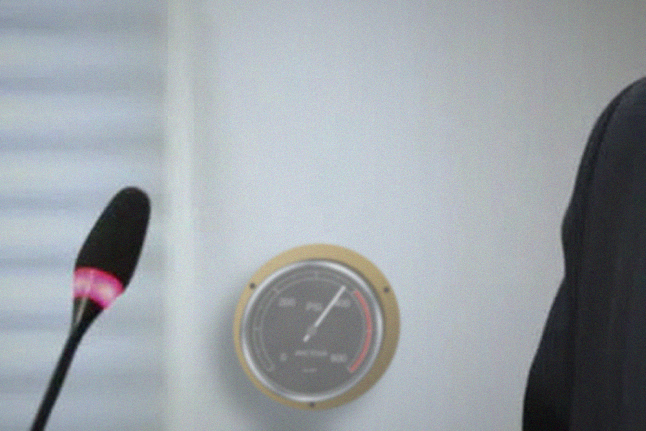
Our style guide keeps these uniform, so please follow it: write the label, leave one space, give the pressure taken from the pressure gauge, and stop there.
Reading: 375 psi
